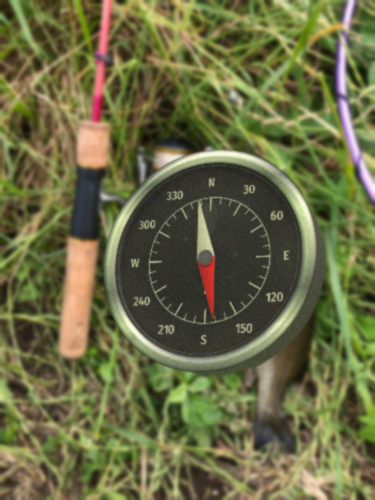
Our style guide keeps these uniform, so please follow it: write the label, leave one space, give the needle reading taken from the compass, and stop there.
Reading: 170 °
